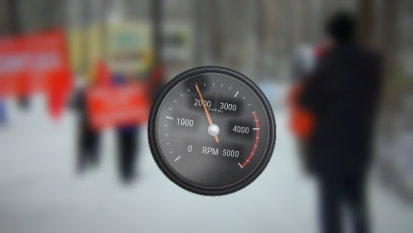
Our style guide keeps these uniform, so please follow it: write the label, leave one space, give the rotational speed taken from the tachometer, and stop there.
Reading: 2000 rpm
